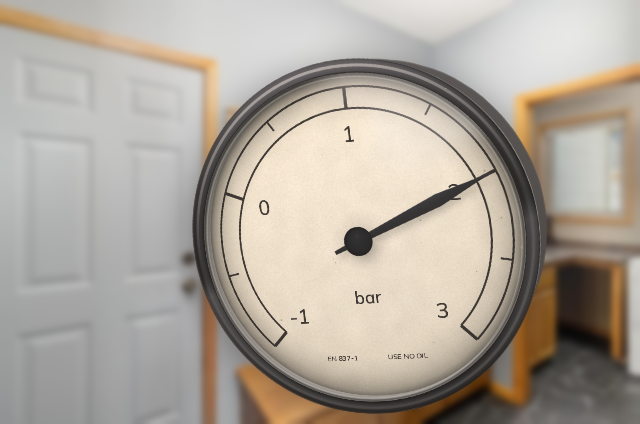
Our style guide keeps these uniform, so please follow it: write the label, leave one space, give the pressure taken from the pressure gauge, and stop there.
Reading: 2 bar
